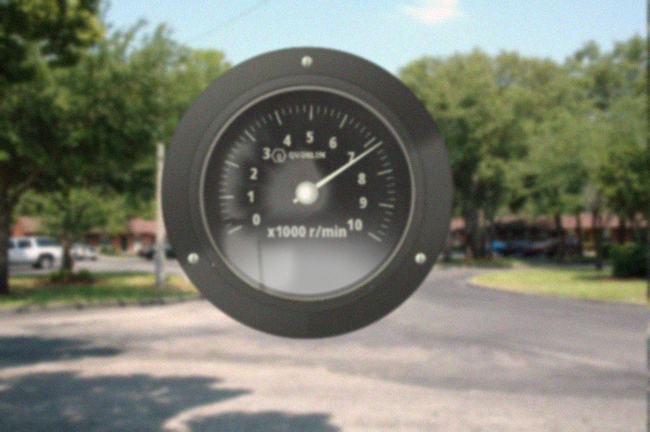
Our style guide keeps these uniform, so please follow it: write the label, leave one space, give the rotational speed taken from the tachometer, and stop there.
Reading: 7200 rpm
